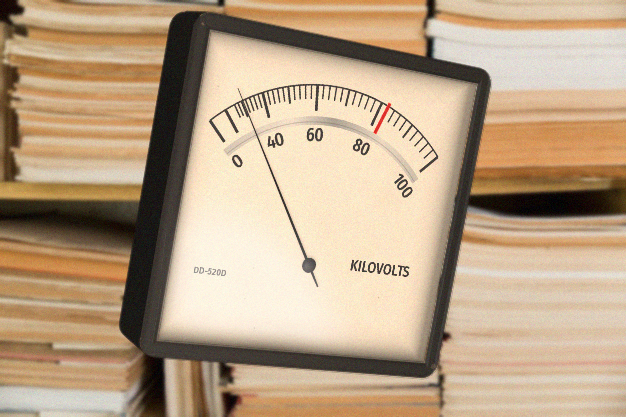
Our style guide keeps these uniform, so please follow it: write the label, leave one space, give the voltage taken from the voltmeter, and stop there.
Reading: 30 kV
